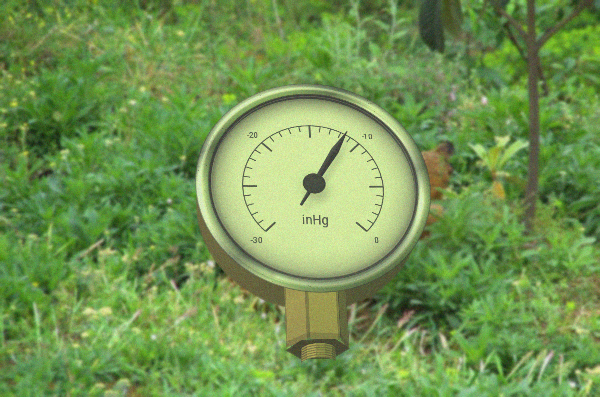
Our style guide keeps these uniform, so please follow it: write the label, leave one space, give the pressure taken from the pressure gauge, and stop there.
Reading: -11.5 inHg
